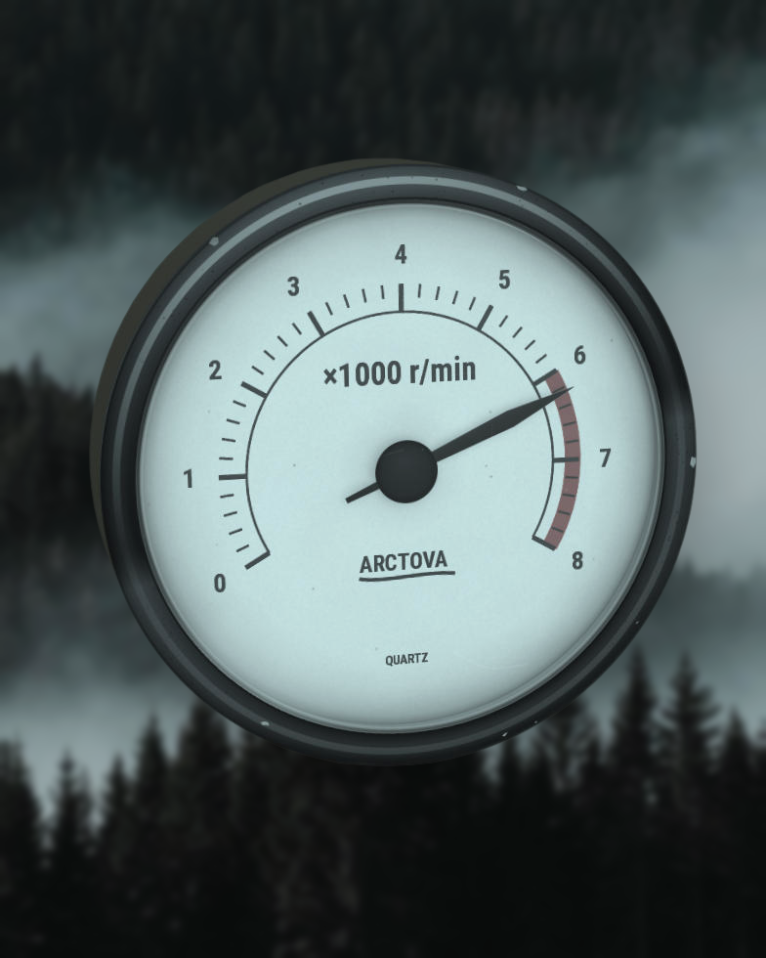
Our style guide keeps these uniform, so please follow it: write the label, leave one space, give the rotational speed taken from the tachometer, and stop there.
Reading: 6200 rpm
